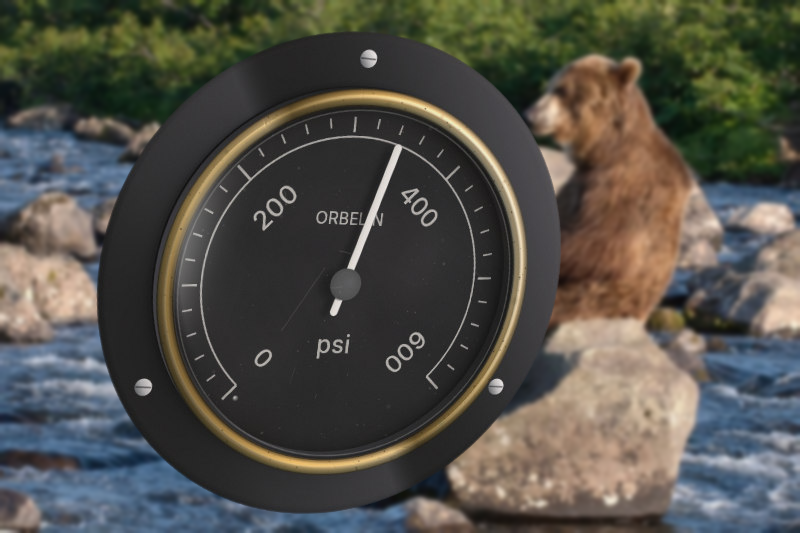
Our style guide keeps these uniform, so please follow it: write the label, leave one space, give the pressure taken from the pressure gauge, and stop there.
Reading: 340 psi
